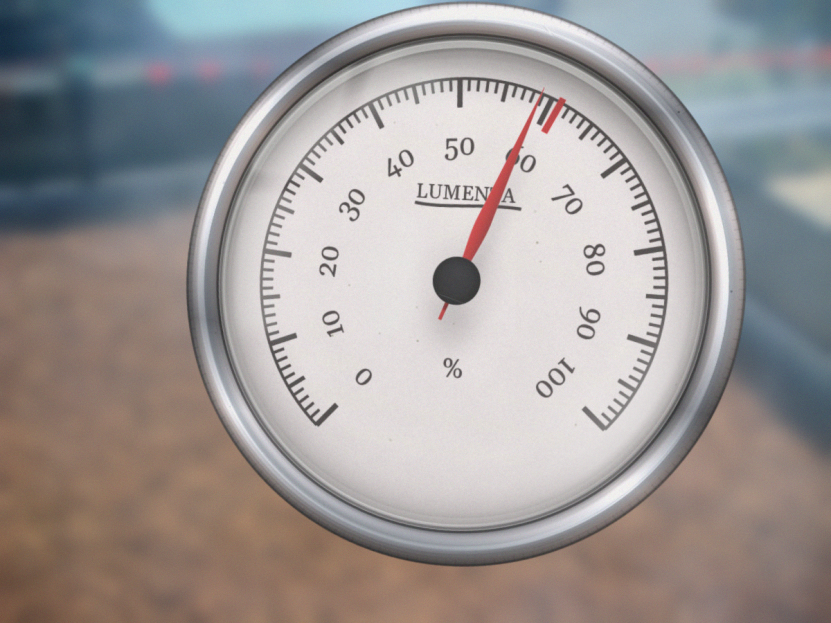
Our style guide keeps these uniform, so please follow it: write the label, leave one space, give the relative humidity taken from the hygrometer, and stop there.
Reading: 59 %
